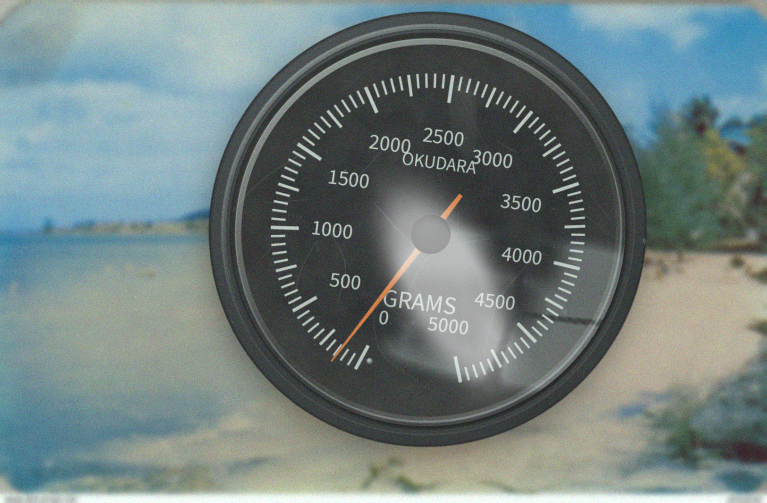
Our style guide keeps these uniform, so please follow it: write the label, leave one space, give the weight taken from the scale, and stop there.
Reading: 150 g
